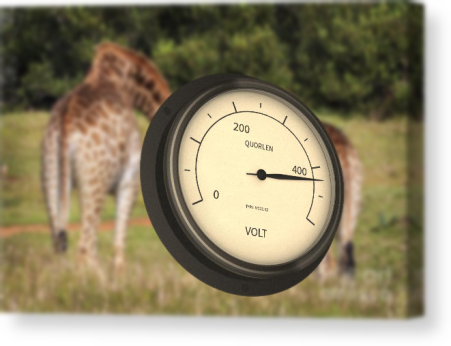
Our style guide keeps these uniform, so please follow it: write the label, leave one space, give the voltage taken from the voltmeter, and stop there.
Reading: 425 V
